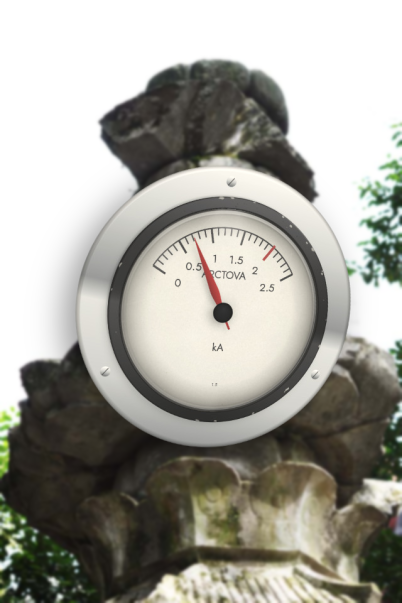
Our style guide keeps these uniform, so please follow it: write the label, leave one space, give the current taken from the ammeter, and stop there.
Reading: 0.7 kA
